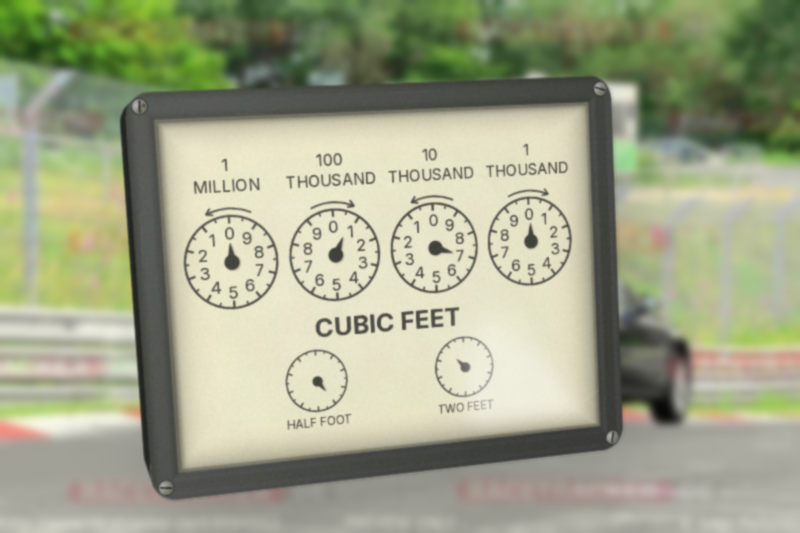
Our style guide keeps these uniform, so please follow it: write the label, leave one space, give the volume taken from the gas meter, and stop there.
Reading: 7000 ft³
